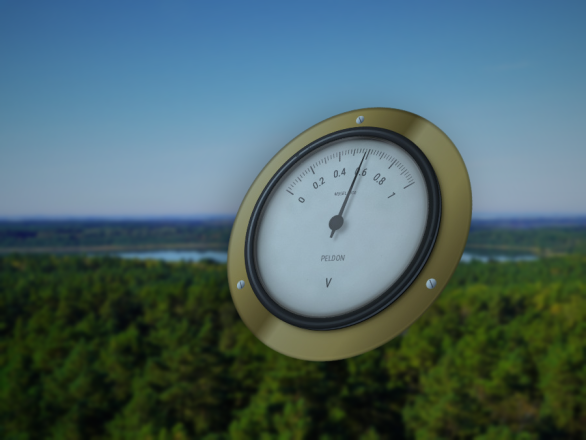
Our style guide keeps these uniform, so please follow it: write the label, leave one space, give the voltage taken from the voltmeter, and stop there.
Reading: 0.6 V
